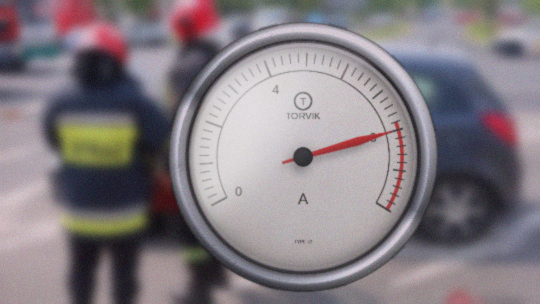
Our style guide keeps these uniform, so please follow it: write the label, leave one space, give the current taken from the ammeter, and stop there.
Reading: 8 A
